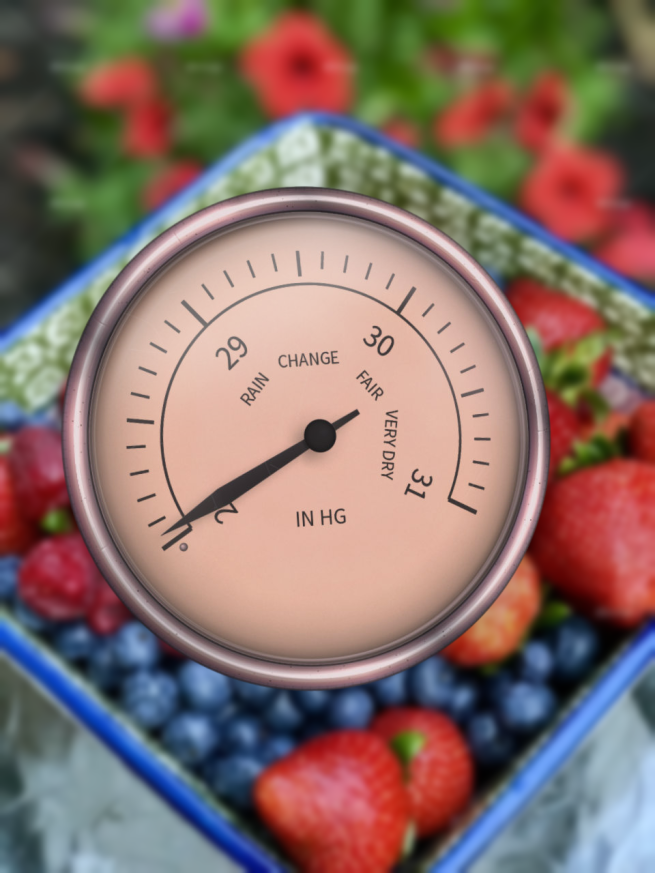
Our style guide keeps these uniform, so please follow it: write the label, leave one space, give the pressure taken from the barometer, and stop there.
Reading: 28.05 inHg
